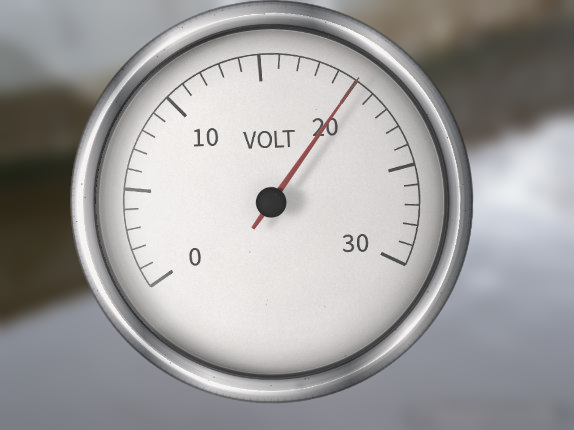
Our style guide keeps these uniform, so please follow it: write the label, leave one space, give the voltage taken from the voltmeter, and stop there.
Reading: 20 V
